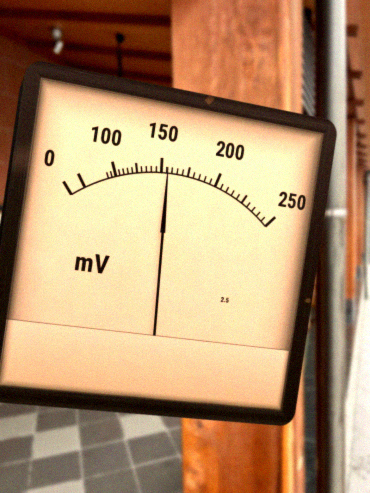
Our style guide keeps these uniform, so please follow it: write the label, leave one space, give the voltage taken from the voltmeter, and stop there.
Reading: 155 mV
